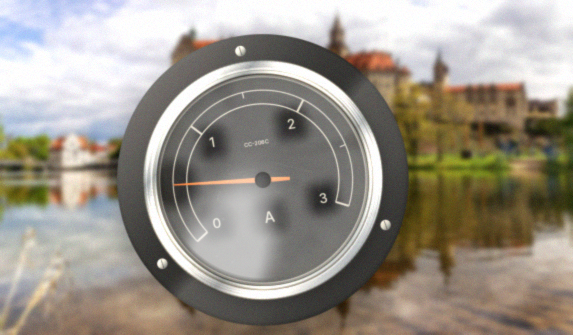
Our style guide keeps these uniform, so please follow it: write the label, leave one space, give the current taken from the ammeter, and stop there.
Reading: 0.5 A
